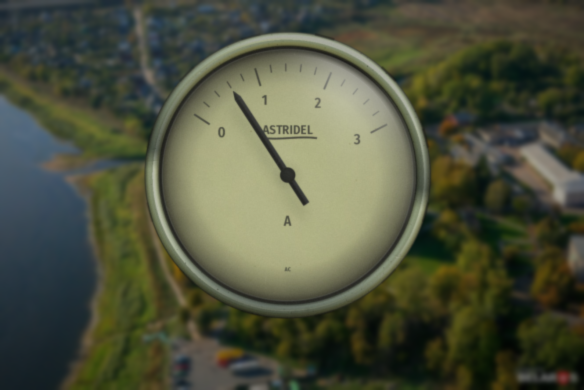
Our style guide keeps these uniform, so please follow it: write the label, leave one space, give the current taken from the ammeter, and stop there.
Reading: 0.6 A
